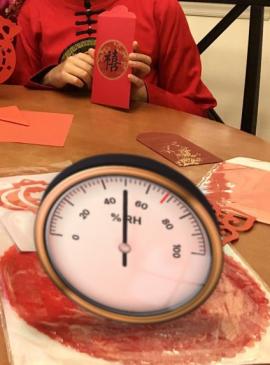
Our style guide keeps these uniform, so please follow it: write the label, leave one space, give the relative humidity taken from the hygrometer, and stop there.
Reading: 50 %
